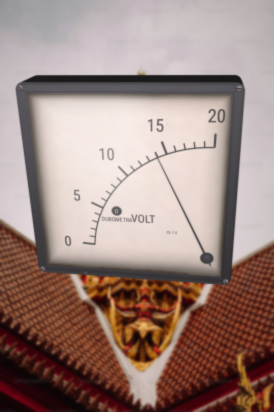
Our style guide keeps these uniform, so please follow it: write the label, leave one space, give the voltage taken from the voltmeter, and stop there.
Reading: 14 V
